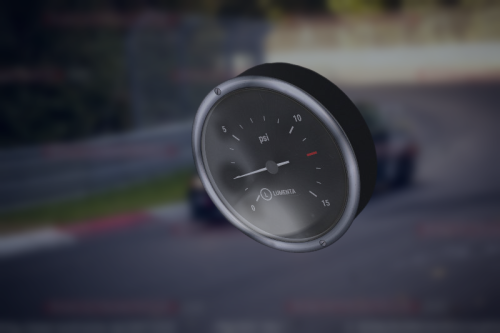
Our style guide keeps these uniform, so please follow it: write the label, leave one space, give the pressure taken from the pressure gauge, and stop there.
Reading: 2 psi
